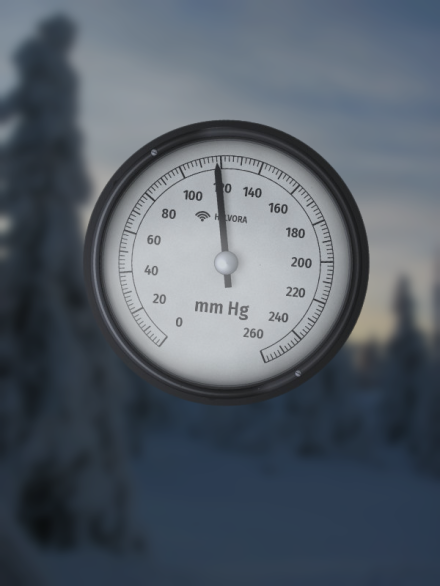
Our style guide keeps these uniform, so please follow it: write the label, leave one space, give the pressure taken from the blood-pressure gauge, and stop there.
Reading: 118 mmHg
